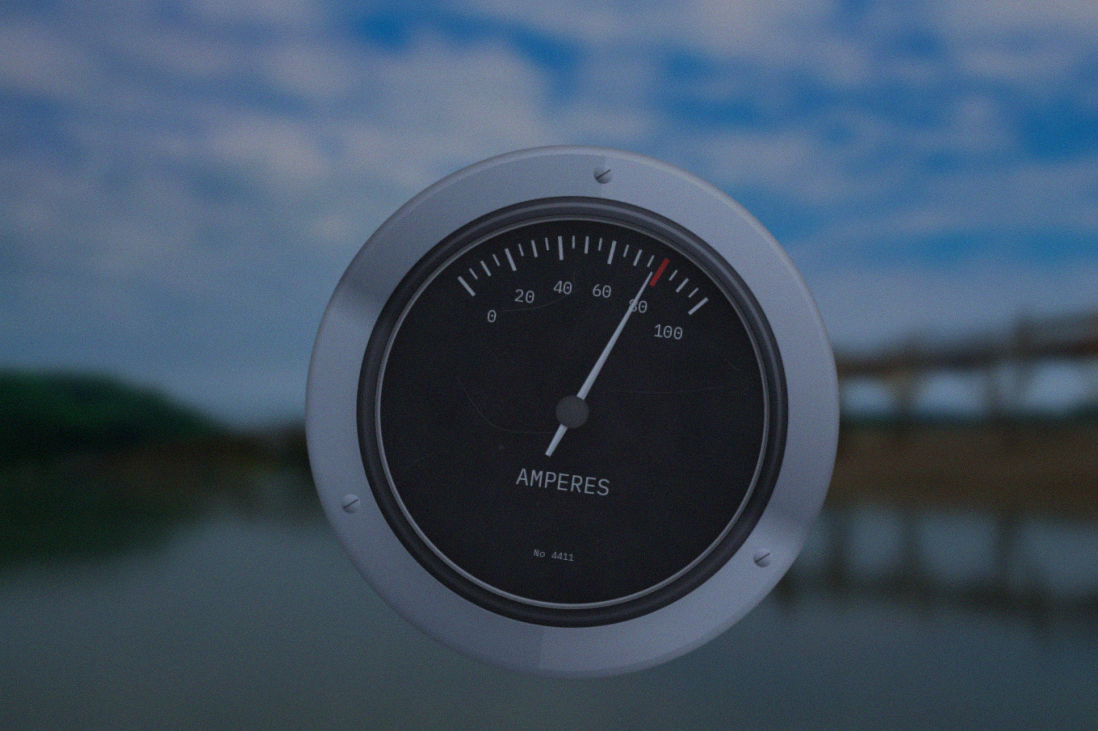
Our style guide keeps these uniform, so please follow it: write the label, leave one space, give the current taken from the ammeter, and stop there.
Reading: 77.5 A
